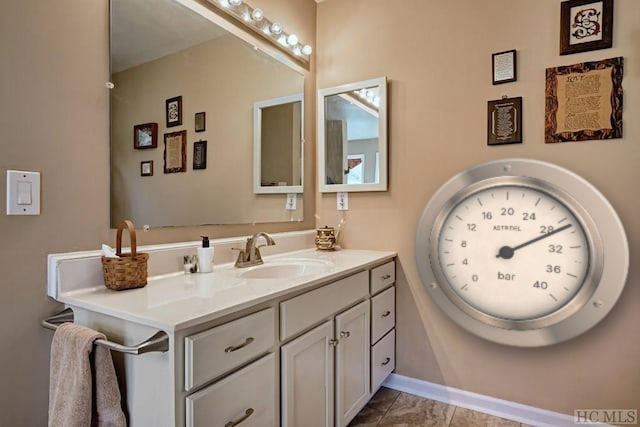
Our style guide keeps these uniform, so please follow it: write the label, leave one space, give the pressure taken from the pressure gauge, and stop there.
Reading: 29 bar
